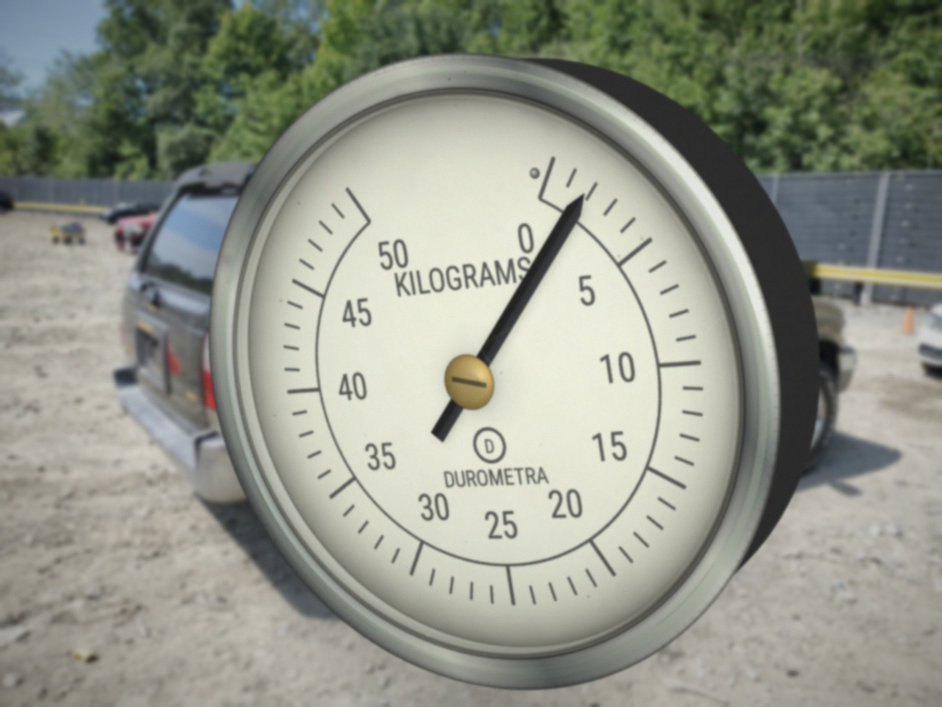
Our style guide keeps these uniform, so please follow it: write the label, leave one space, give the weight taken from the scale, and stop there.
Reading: 2 kg
